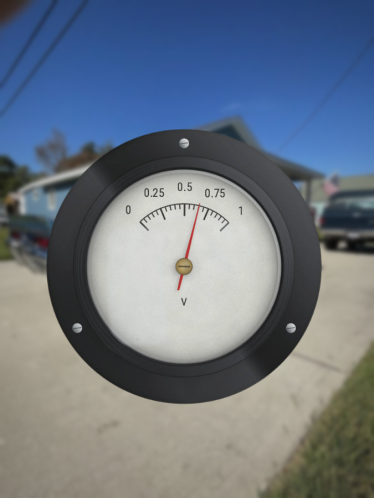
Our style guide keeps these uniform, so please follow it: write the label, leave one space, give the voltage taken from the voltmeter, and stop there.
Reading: 0.65 V
